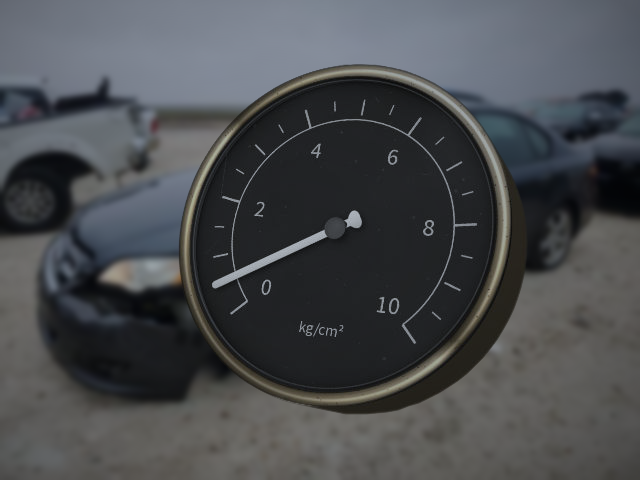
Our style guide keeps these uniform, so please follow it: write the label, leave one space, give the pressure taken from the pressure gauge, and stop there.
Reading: 0.5 kg/cm²
